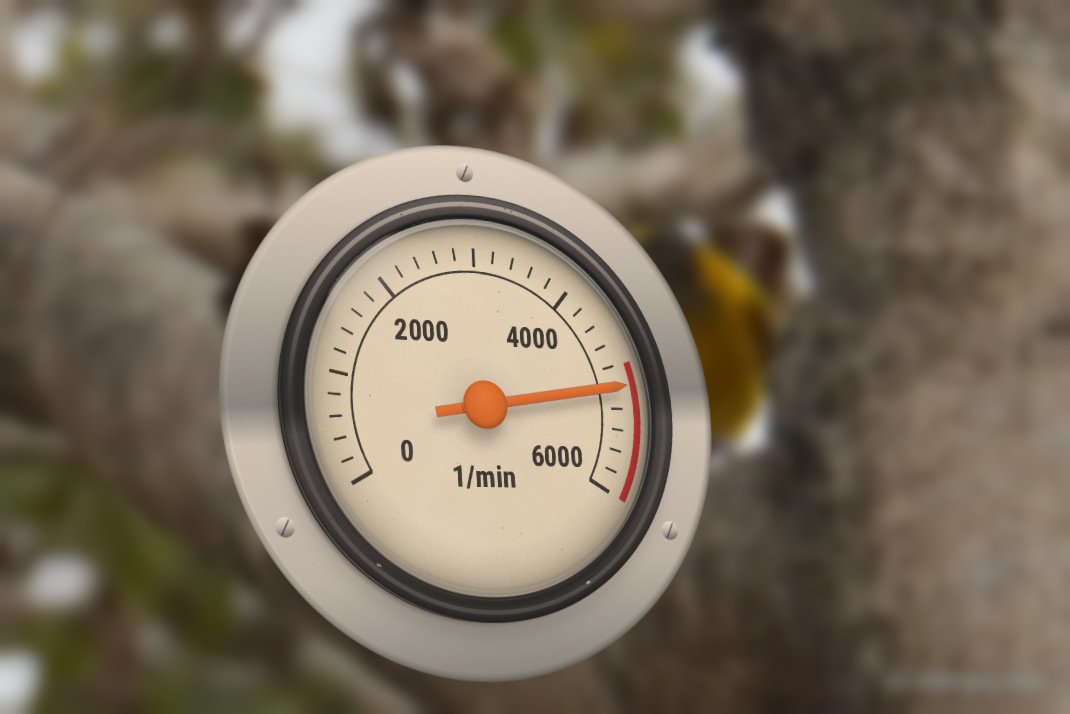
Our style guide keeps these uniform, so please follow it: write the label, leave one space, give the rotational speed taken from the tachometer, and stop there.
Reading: 5000 rpm
